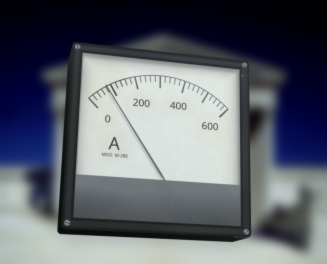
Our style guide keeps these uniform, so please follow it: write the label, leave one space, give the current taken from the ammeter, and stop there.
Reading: 80 A
